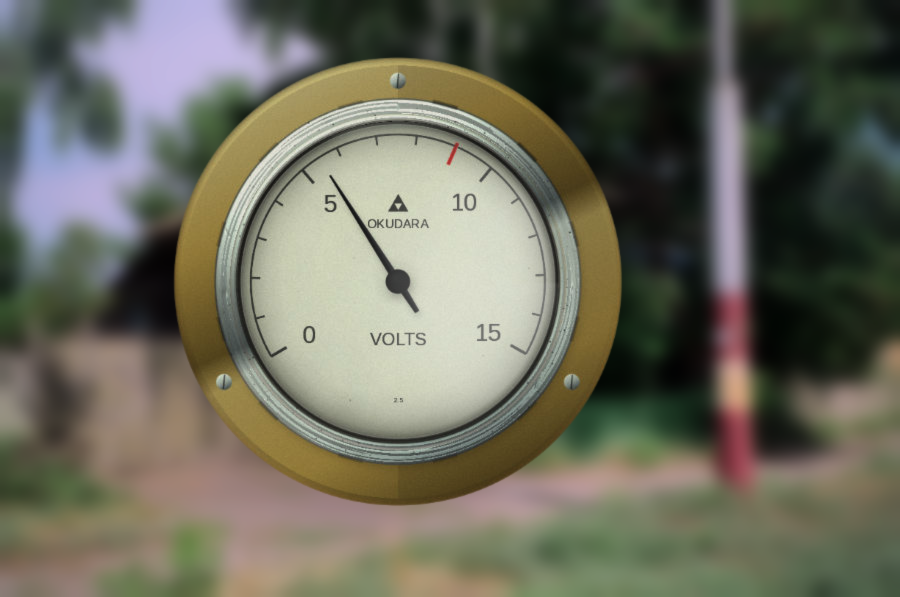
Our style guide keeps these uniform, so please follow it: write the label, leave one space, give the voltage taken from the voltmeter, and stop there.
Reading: 5.5 V
